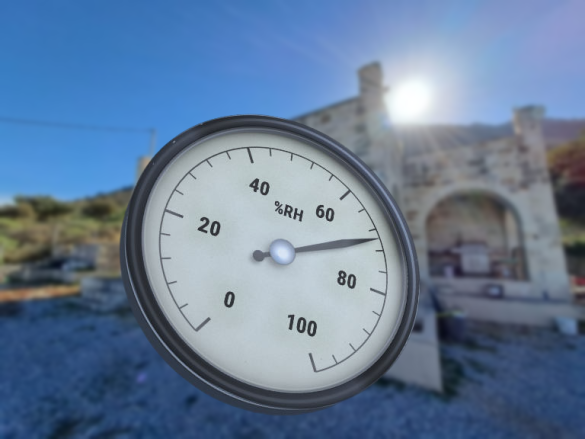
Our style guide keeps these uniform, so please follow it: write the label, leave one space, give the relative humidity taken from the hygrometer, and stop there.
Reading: 70 %
